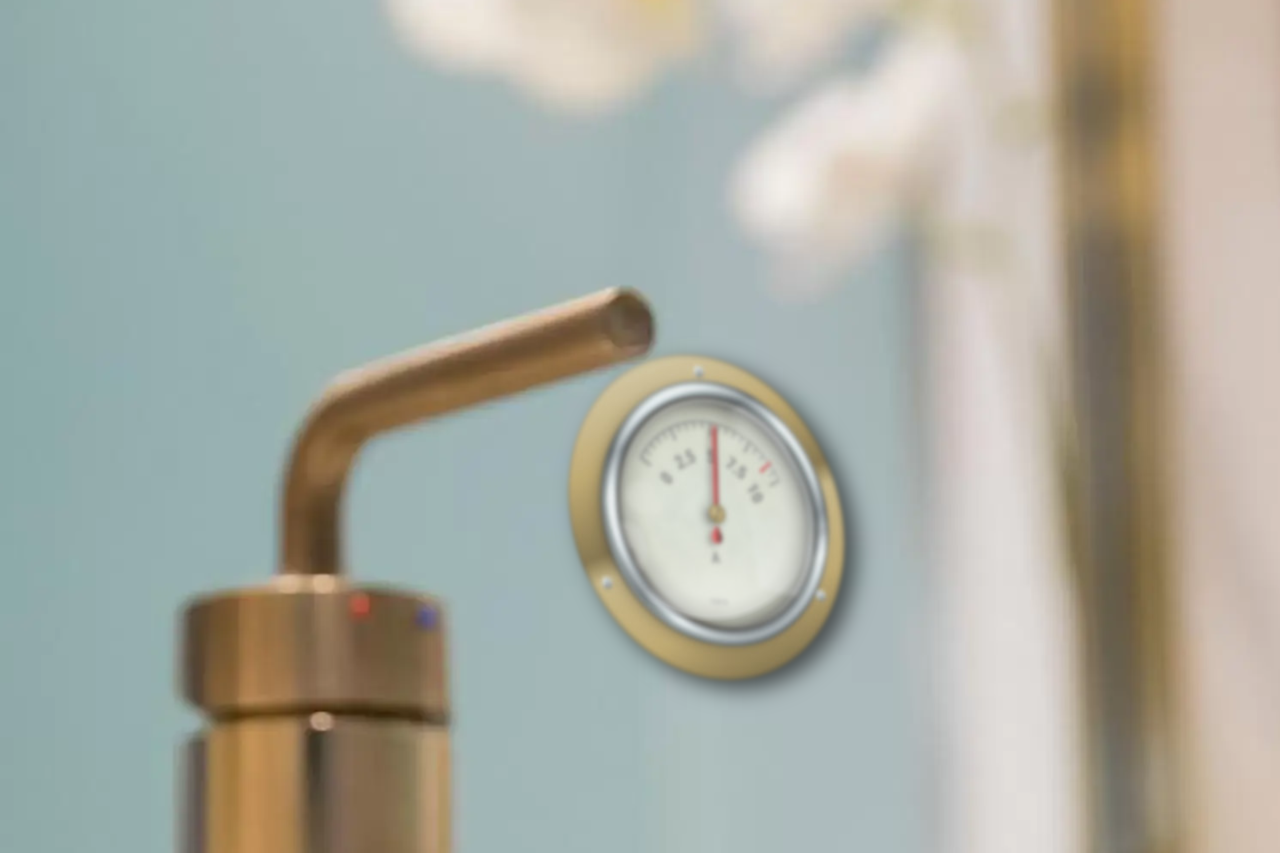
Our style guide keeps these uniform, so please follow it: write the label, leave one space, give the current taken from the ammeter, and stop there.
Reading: 5 A
